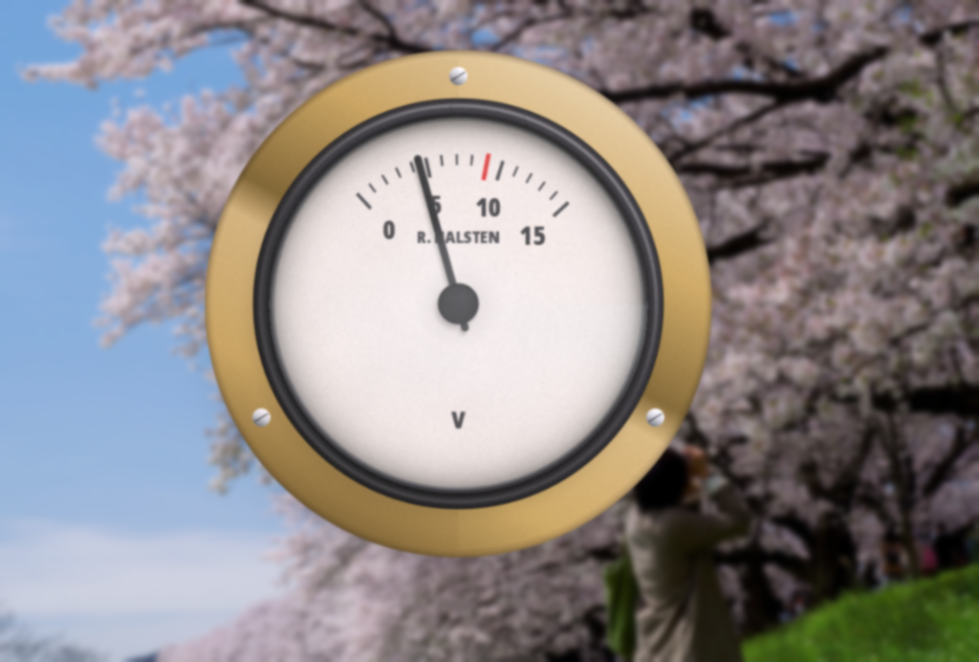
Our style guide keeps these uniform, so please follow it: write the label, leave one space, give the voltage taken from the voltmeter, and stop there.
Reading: 4.5 V
